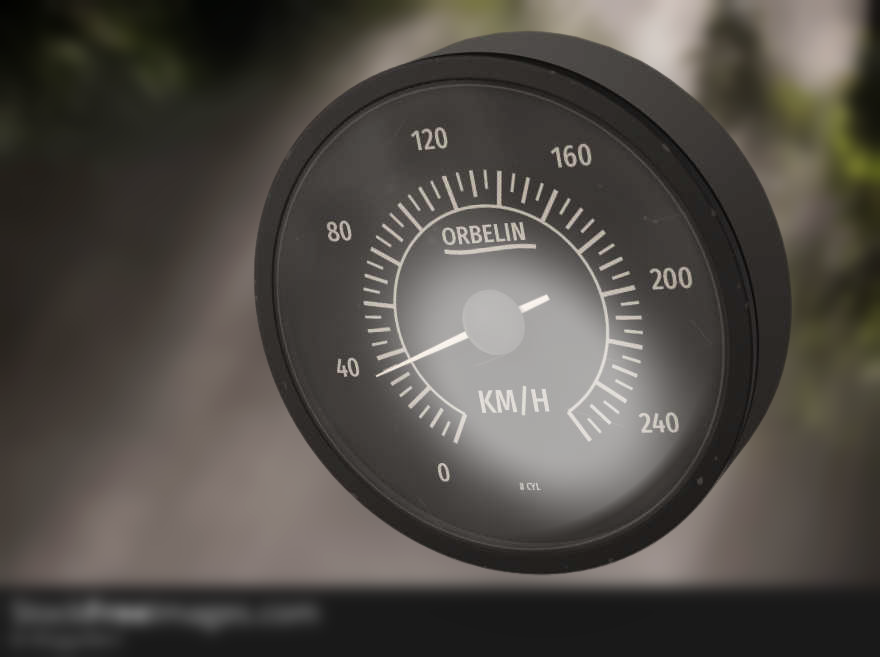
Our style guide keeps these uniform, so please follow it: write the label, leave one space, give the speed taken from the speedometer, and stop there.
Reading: 35 km/h
